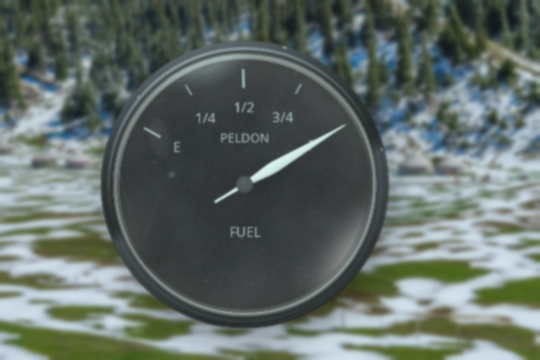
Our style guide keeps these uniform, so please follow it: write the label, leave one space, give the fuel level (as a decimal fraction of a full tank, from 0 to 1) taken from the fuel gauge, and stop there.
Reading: 1
